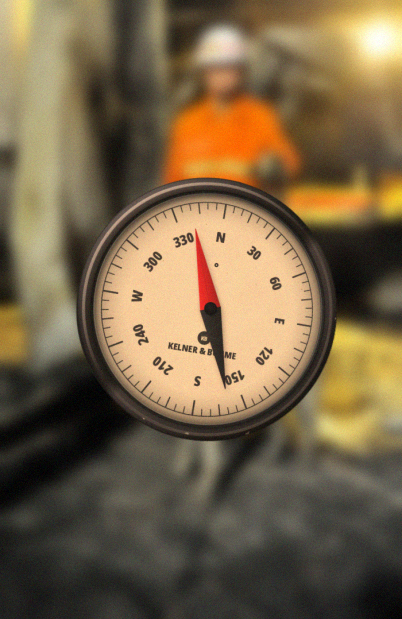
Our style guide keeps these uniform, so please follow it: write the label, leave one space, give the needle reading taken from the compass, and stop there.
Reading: 340 °
